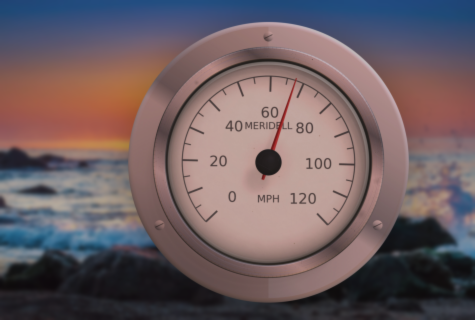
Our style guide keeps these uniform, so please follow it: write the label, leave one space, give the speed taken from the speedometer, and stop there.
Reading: 67.5 mph
